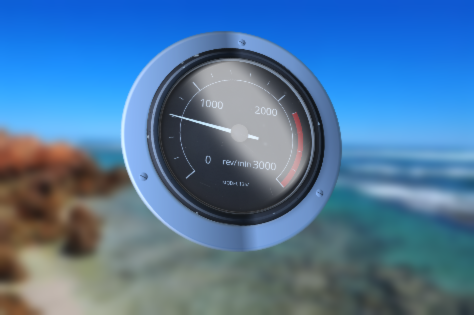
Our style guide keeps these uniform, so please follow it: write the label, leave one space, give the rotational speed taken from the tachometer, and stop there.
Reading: 600 rpm
